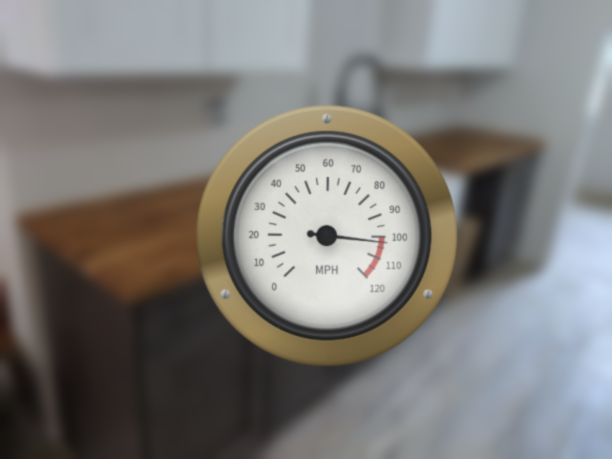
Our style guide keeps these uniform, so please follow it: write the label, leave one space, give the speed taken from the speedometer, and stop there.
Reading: 102.5 mph
